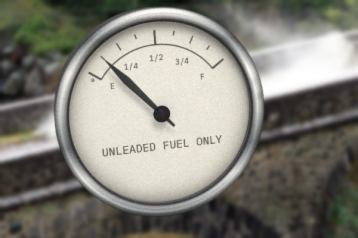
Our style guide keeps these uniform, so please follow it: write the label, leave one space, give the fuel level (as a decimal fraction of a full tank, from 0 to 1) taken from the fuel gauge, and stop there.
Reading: 0.125
